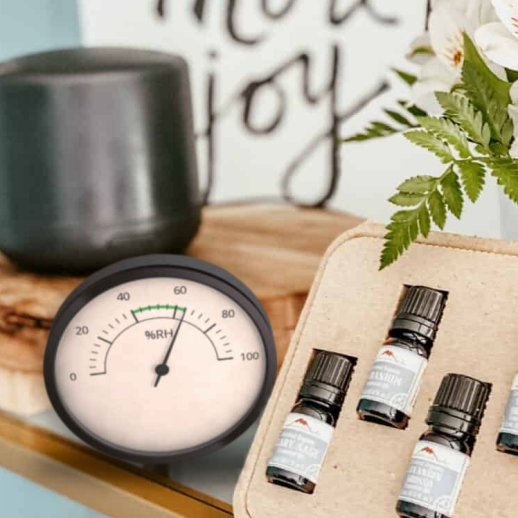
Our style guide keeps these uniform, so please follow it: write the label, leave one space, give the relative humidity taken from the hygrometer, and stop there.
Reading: 64 %
